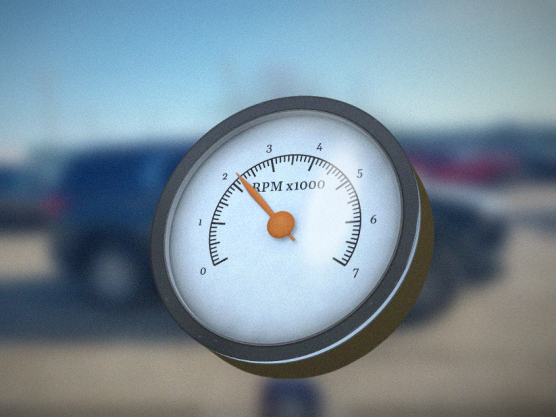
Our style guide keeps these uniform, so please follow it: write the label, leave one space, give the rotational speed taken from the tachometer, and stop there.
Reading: 2200 rpm
